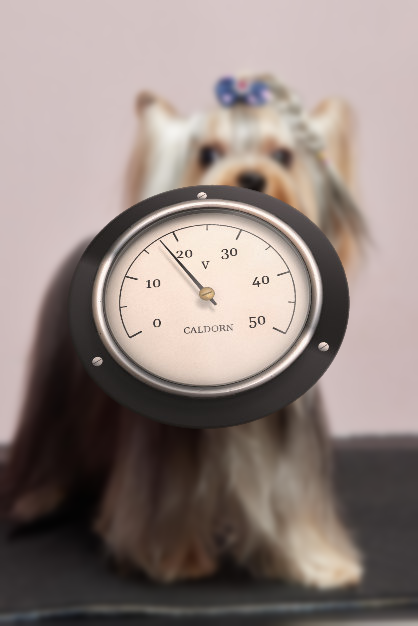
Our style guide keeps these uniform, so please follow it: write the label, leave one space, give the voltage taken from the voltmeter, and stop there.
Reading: 17.5 V
